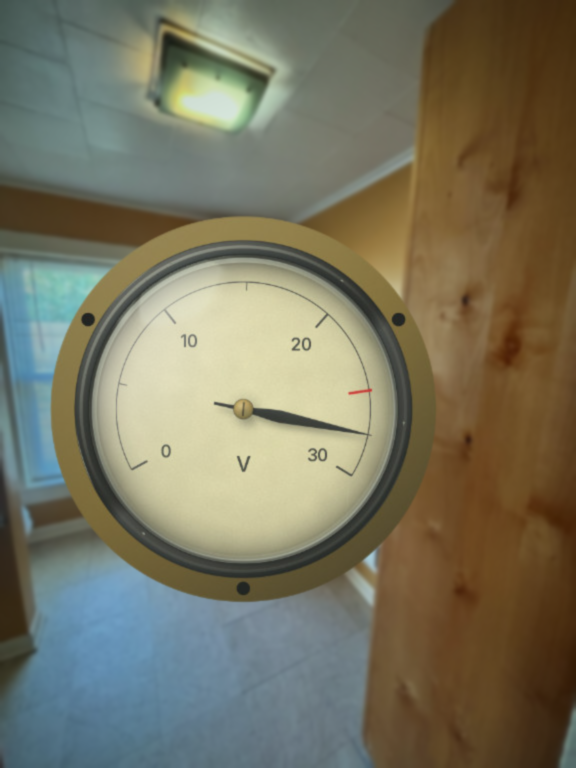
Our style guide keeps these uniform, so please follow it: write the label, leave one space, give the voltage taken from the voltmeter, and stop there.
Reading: 27.5 V
